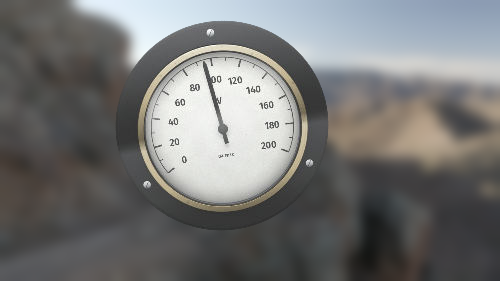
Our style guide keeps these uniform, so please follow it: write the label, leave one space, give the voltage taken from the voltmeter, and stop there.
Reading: 95 V
